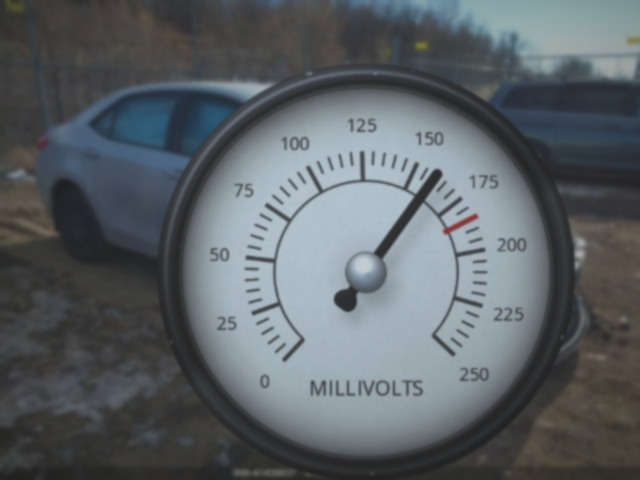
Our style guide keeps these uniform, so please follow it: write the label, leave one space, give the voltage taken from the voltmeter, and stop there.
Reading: 160 mV
